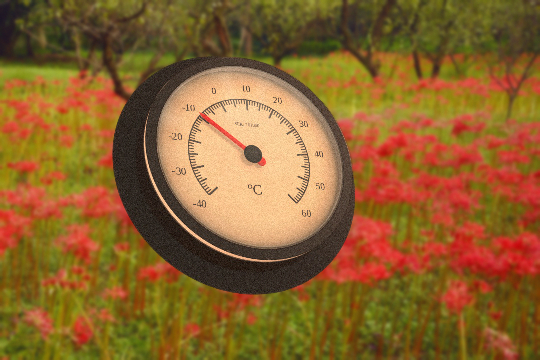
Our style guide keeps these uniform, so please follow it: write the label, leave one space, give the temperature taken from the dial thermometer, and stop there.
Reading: -10 °C
